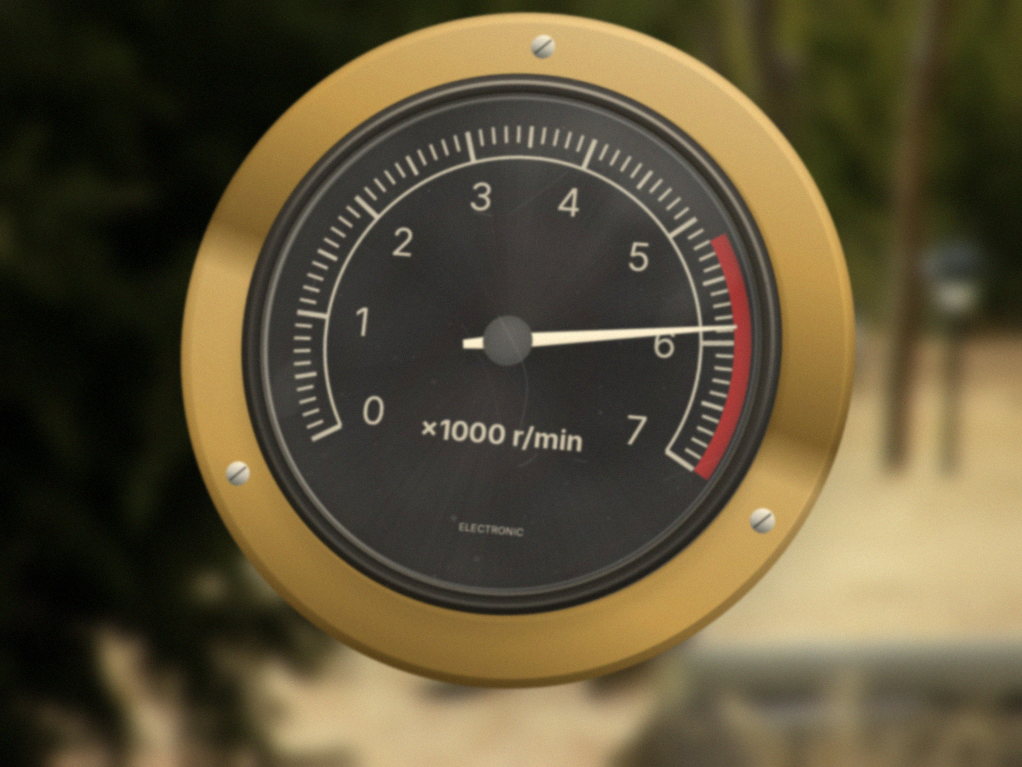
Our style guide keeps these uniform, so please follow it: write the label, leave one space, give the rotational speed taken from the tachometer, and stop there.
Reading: 5900 rpm
